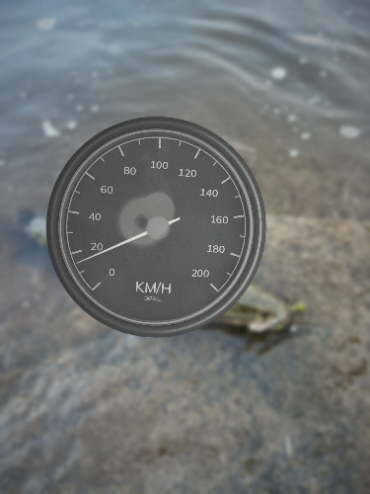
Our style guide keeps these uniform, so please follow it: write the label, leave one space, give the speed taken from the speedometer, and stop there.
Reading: 15 km/h
